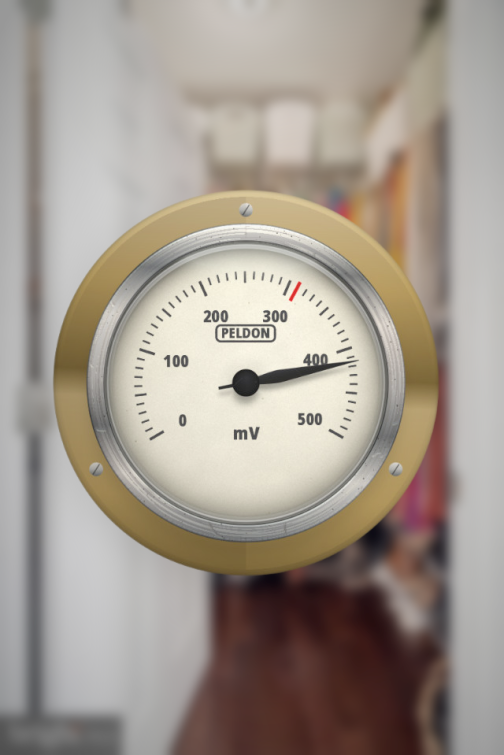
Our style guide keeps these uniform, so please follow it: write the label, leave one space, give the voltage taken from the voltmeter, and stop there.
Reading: 415 mV
